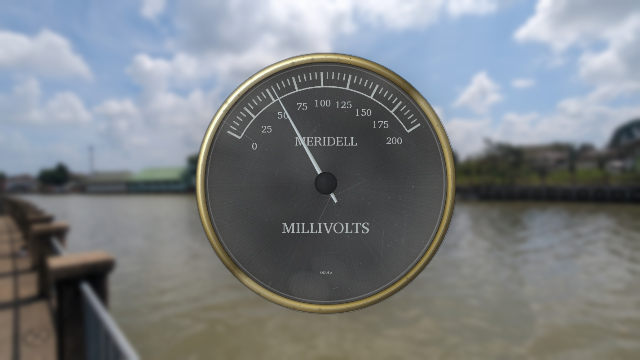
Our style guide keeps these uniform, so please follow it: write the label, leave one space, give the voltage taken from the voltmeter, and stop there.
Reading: 55 mV
